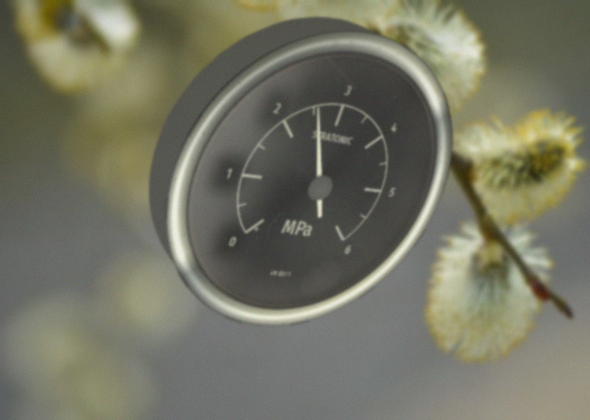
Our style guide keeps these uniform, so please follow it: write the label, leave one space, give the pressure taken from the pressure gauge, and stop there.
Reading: 2.5 MPa
